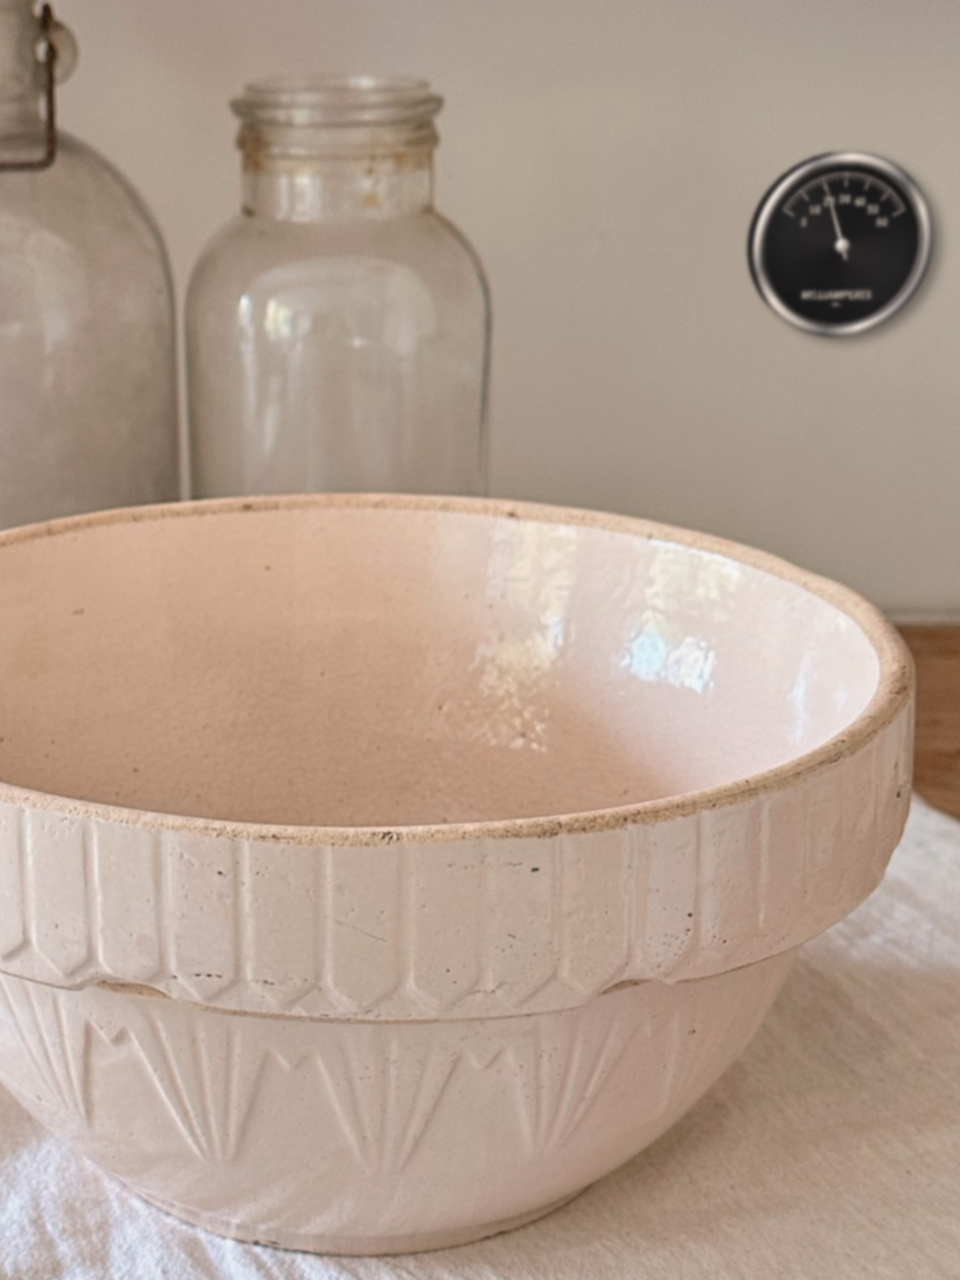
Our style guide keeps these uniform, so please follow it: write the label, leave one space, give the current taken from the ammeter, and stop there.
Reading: 20 mA
